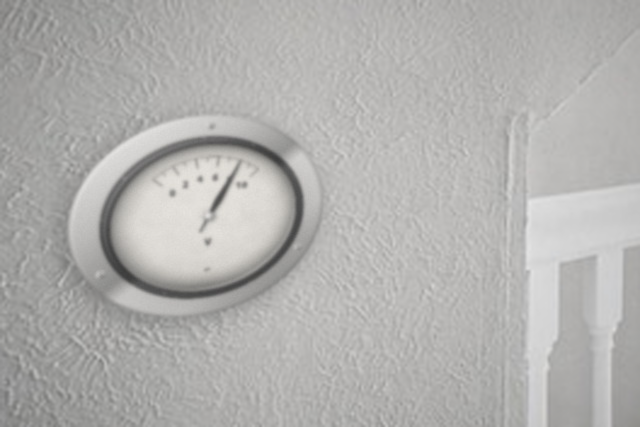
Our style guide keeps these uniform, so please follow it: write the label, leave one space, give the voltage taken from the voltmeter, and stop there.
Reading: 8 V
